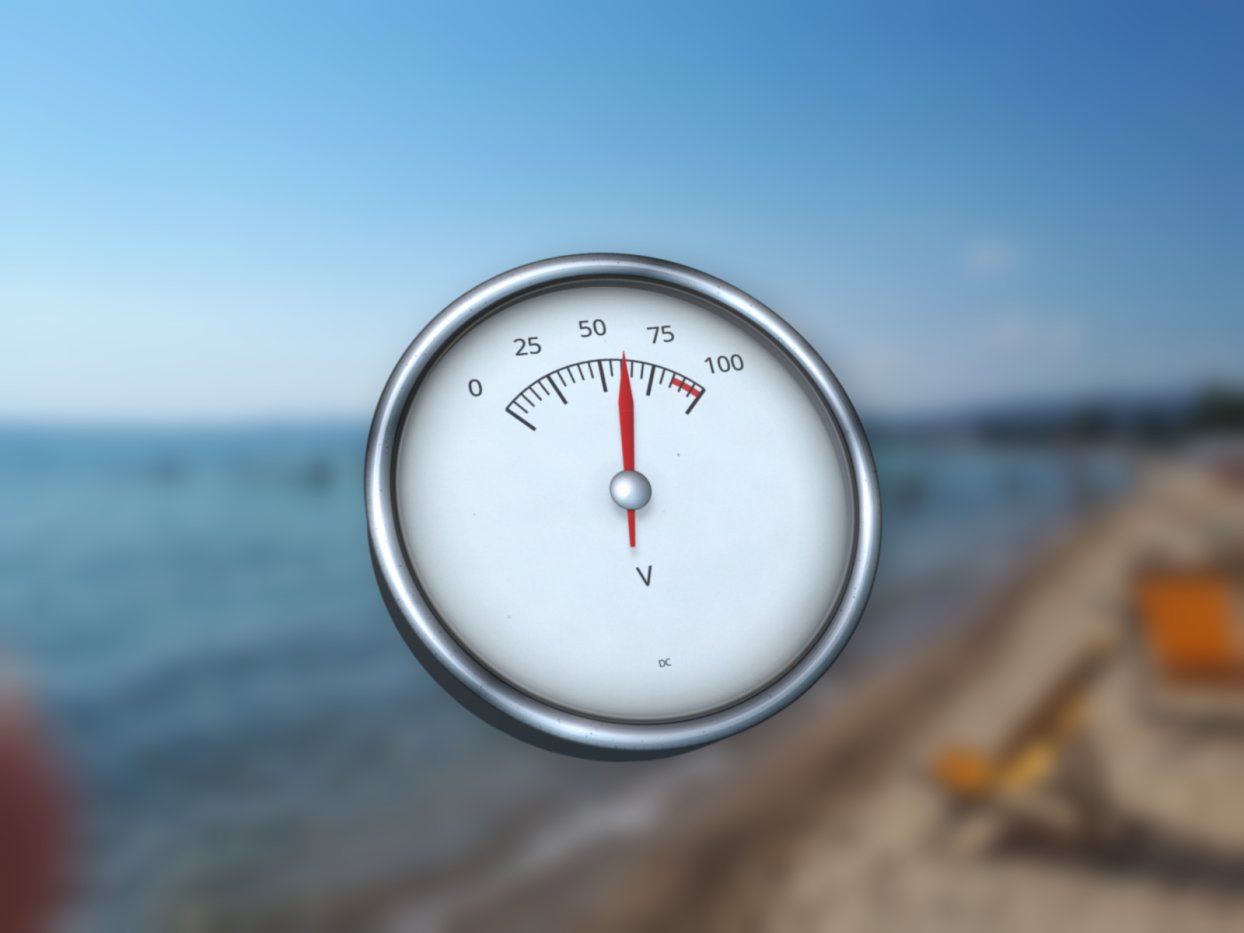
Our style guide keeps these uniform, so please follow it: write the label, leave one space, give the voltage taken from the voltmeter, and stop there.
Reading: 60 V
